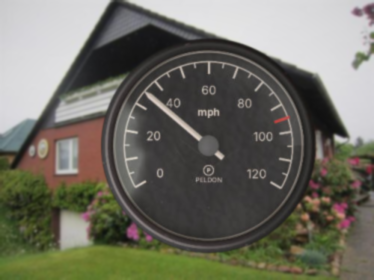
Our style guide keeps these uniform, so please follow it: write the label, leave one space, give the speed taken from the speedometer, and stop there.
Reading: 35 mph
